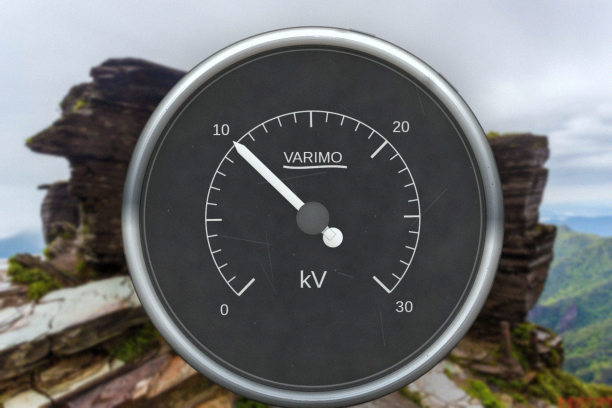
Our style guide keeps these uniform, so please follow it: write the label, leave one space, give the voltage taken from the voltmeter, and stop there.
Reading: 10 kV
